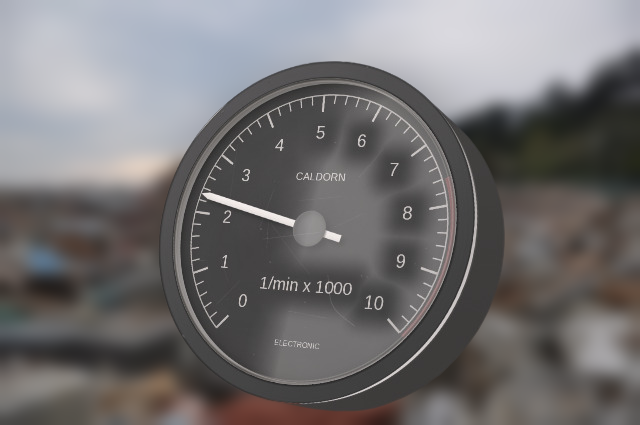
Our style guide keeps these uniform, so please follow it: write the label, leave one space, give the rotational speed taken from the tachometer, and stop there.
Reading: 2300 rpm
